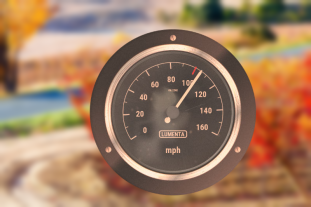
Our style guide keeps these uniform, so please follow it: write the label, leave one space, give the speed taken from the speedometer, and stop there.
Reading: 105 mph
